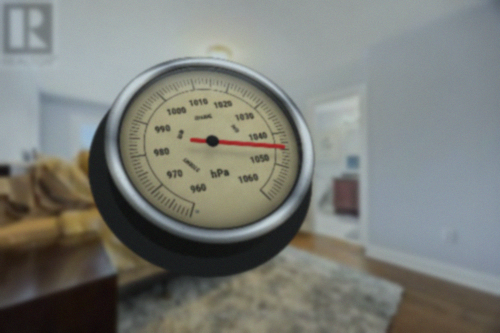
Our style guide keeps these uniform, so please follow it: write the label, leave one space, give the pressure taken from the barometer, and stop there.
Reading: 1045 hPa
